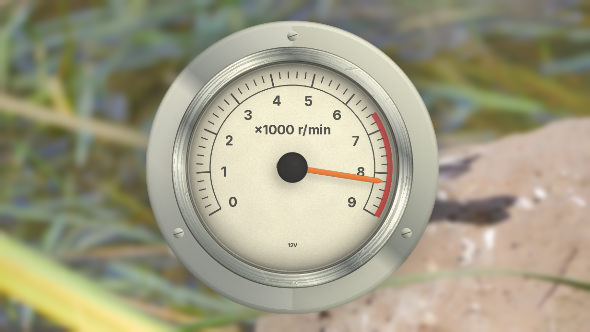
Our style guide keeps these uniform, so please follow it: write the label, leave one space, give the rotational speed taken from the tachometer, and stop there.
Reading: 8200 rpm
